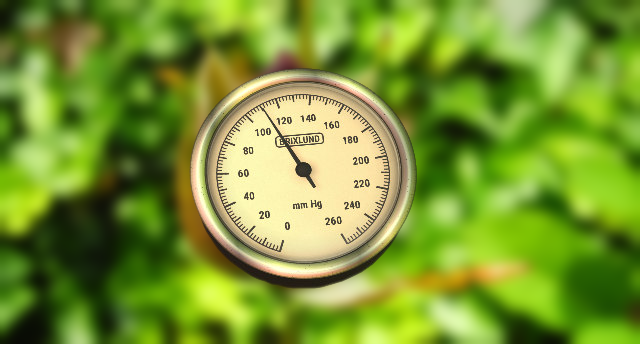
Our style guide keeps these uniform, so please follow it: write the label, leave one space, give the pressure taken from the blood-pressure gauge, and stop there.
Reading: 110 mmHg
